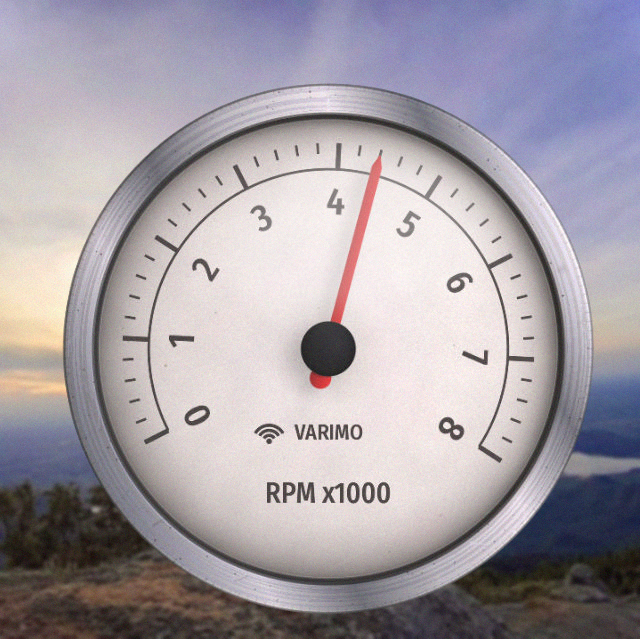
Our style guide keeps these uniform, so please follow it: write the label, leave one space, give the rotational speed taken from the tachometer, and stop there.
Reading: 4400 rpm
